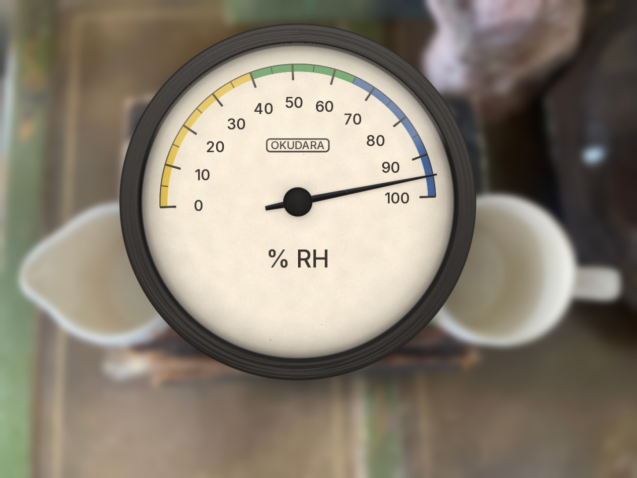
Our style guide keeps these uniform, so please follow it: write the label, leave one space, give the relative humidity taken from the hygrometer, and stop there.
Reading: 95 %
